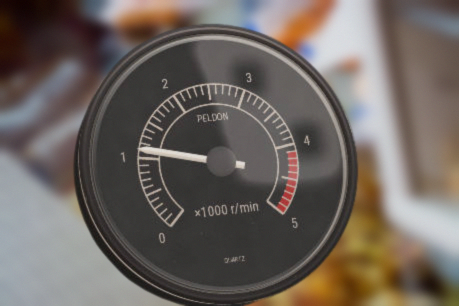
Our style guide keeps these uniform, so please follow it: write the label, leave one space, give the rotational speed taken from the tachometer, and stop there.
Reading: 1100 rpm
